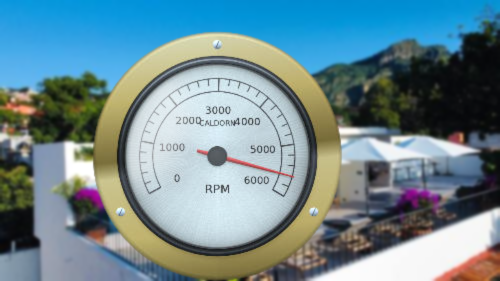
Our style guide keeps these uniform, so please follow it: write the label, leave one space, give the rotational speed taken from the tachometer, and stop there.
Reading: 5600 rpm
